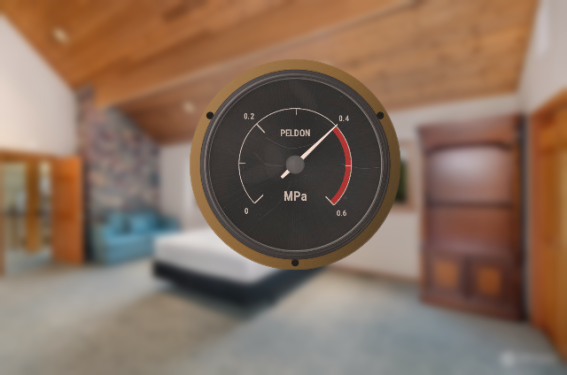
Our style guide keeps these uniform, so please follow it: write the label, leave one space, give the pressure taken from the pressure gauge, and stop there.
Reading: 0.4 MPa
